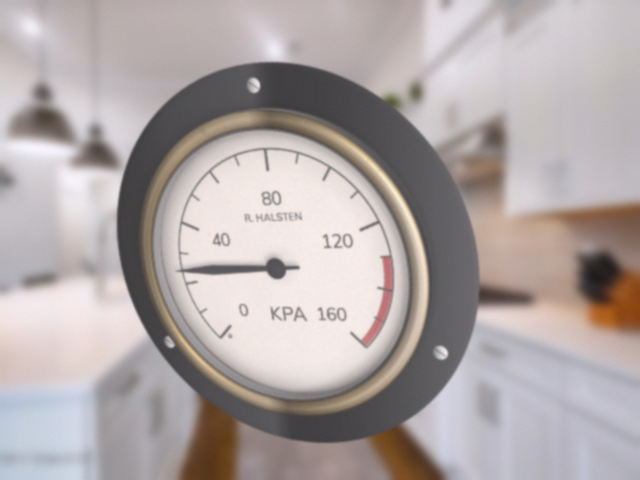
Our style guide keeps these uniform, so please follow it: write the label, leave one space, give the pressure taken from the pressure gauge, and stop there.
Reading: 25 kPa
